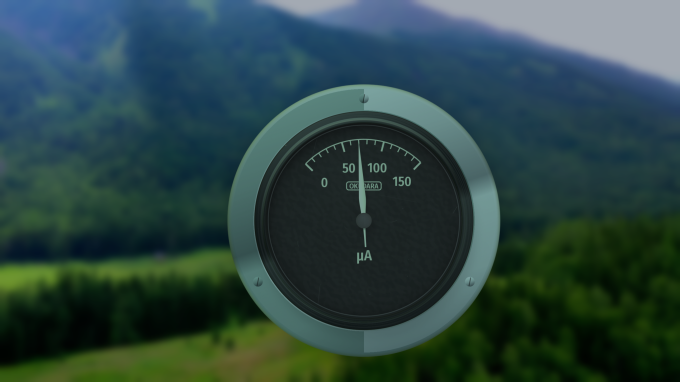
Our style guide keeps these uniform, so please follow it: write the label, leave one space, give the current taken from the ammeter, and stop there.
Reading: 70 µA
